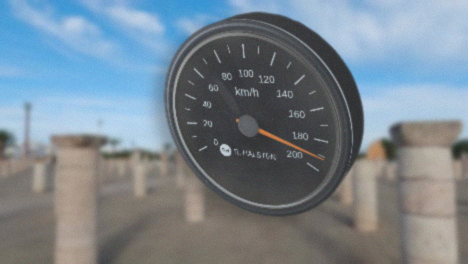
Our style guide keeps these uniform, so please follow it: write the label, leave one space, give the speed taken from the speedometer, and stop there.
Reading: 190 km/h
